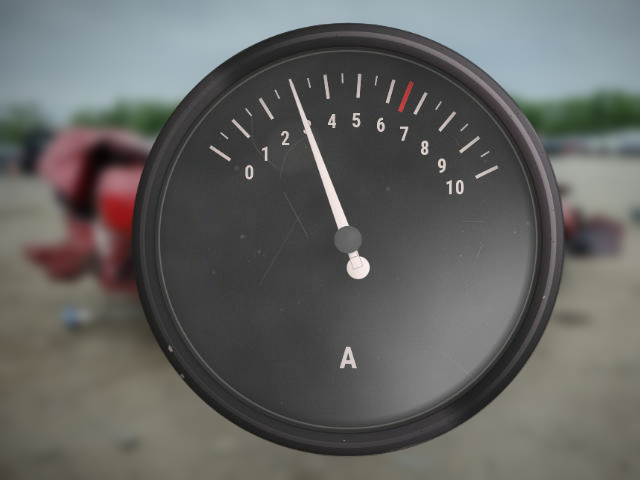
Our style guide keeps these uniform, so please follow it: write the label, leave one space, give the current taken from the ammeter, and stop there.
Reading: 3 A
